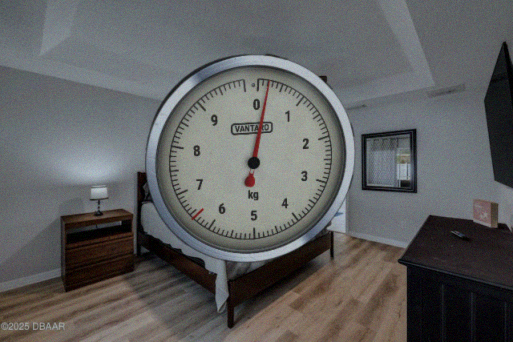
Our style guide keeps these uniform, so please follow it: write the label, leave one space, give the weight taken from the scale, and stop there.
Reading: 0.2 kg
